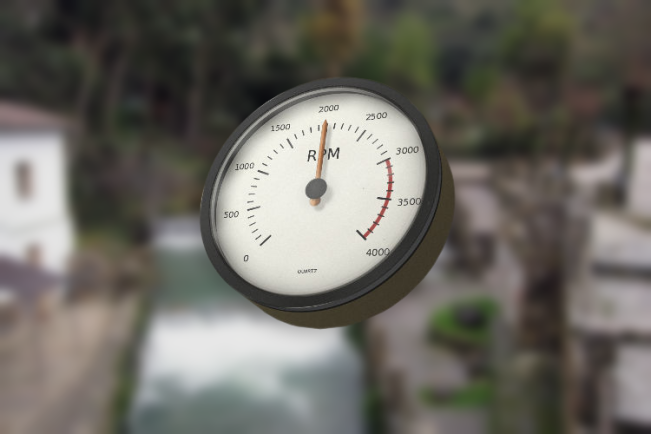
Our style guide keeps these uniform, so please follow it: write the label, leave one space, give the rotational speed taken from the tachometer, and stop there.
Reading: 2000 rpm
